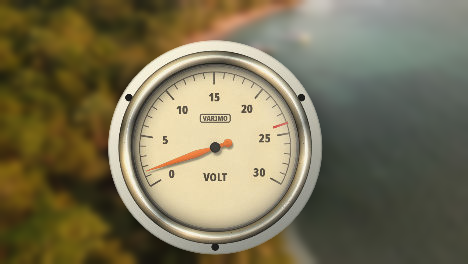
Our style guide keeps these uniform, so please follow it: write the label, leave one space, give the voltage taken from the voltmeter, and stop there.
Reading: 1.5 V
